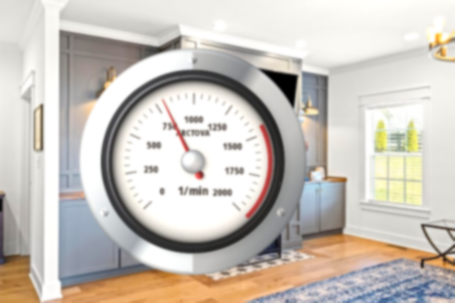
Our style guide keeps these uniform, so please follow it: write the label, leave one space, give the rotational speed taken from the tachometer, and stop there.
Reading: 800 rpm
